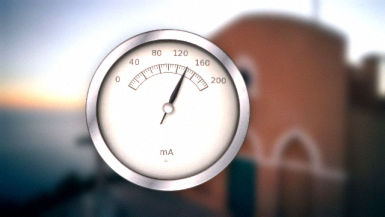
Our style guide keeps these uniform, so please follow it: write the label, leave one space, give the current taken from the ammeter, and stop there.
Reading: 140 mA
